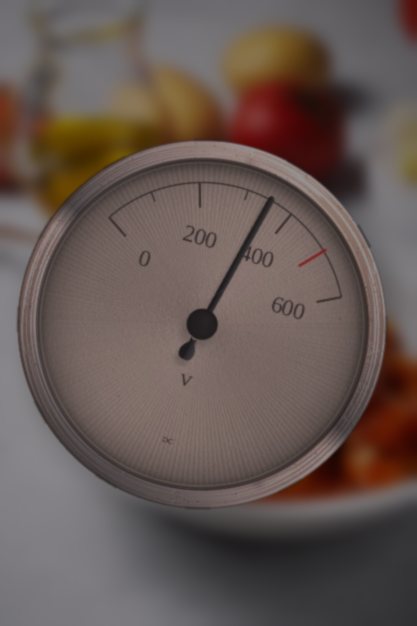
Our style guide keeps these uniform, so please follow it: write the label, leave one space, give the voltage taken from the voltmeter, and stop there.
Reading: 350 V
